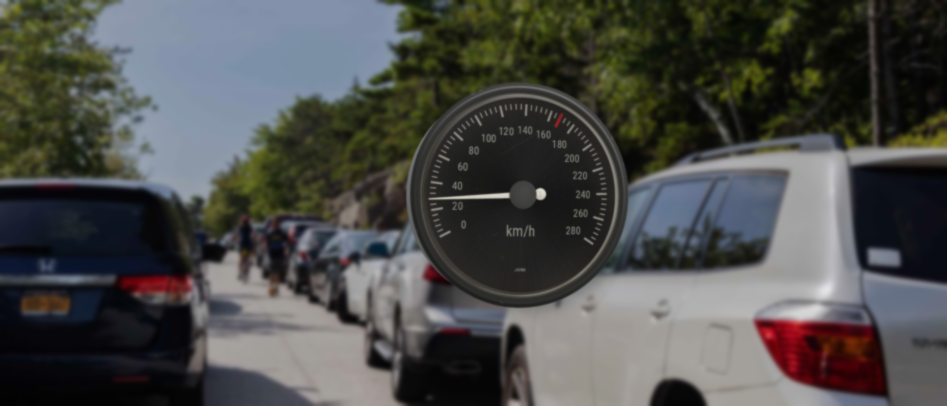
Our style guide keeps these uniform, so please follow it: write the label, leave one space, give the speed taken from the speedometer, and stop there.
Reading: 28 km/h
